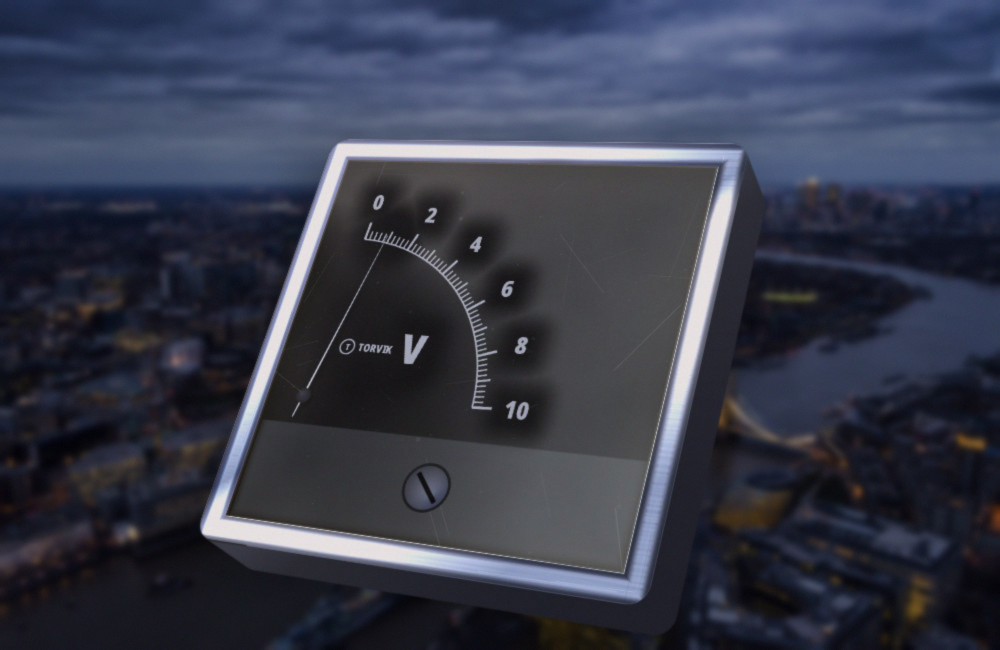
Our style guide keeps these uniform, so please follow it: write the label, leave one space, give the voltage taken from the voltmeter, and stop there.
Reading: 1 V
